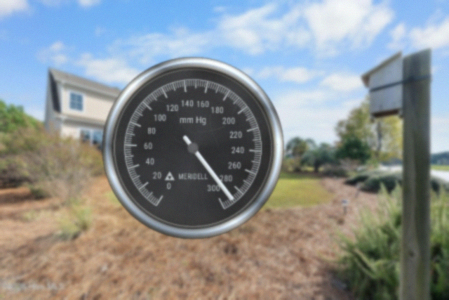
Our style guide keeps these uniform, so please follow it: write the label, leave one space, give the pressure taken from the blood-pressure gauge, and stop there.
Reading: 290 mmHg
